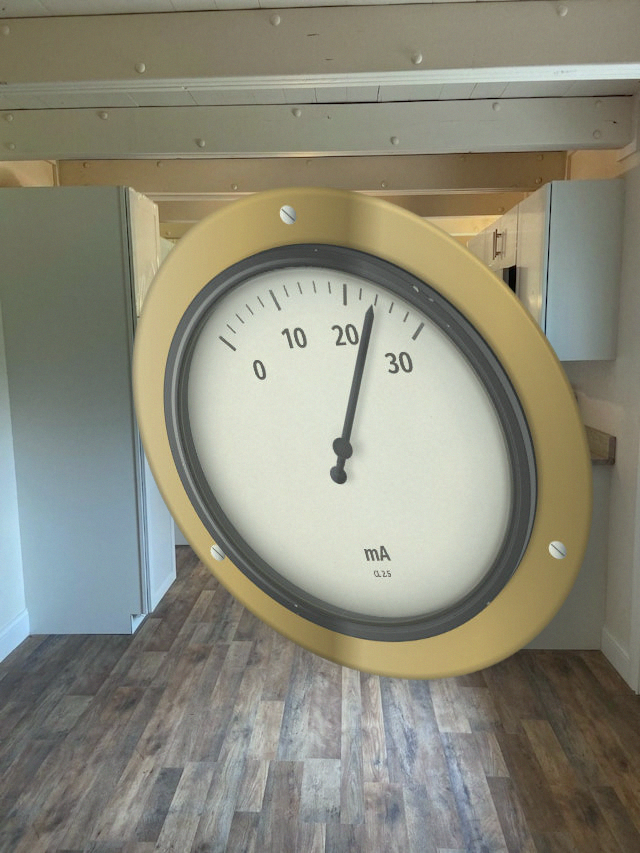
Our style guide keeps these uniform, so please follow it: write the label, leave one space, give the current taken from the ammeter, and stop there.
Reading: 24 mA
